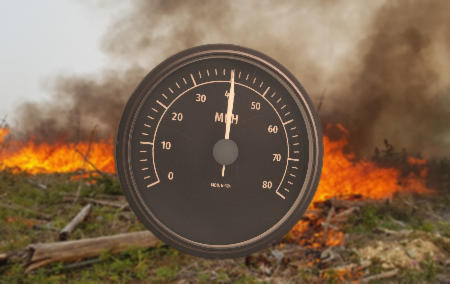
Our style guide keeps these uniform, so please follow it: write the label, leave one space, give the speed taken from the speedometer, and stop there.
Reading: 40 mph
